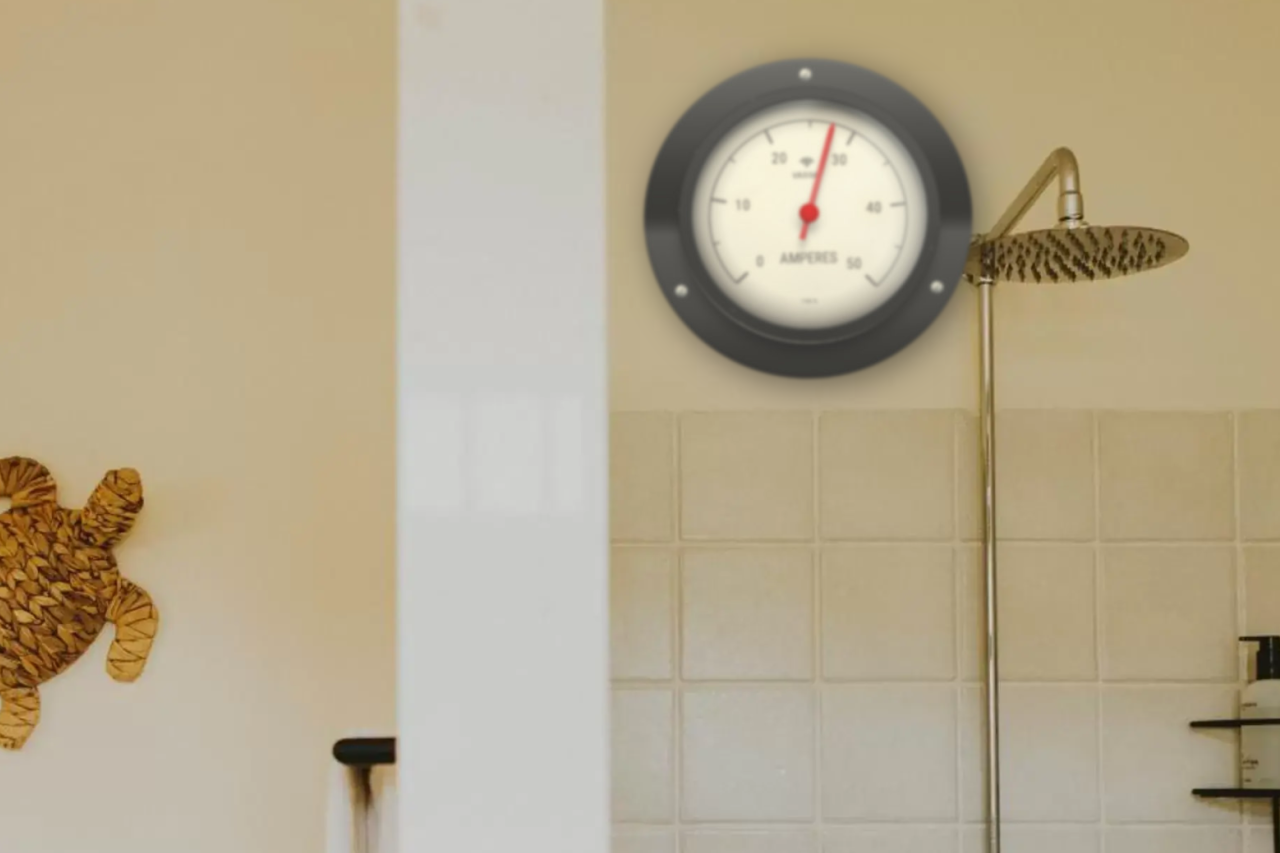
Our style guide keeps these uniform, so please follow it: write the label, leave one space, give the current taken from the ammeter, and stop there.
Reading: 27.5 A
